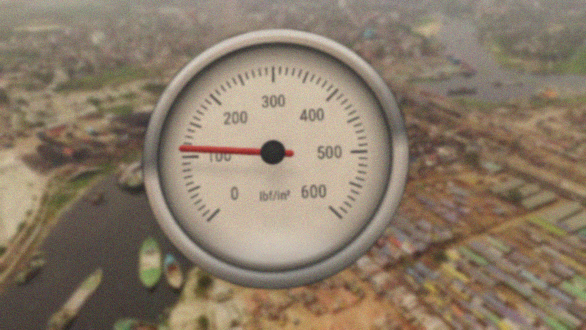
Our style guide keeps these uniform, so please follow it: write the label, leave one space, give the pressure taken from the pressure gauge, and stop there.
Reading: 110 psi
